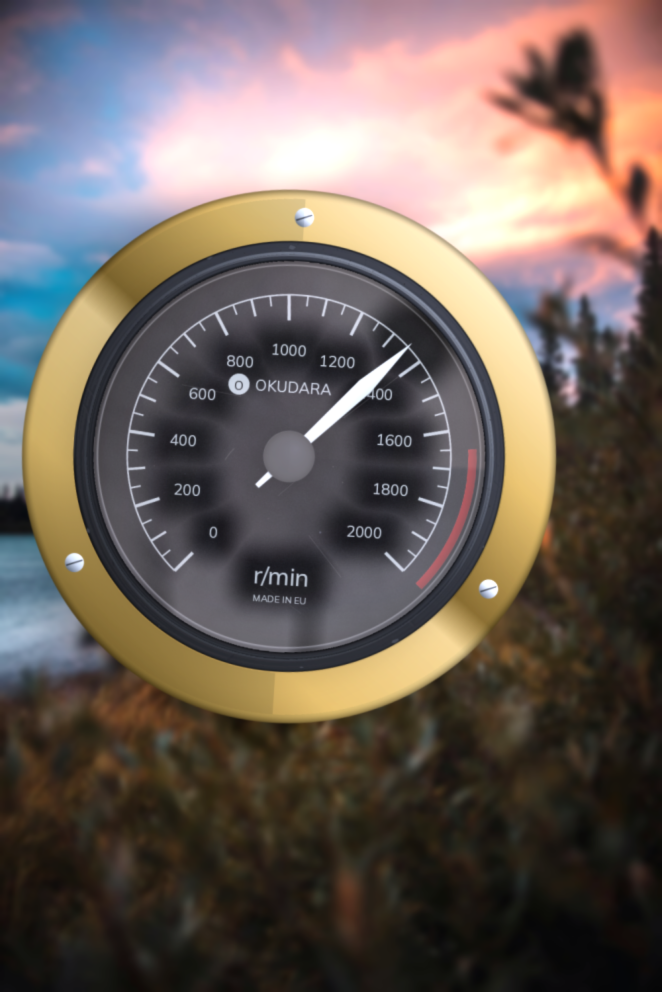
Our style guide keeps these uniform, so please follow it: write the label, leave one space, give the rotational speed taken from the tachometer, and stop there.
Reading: 1350 rpm
